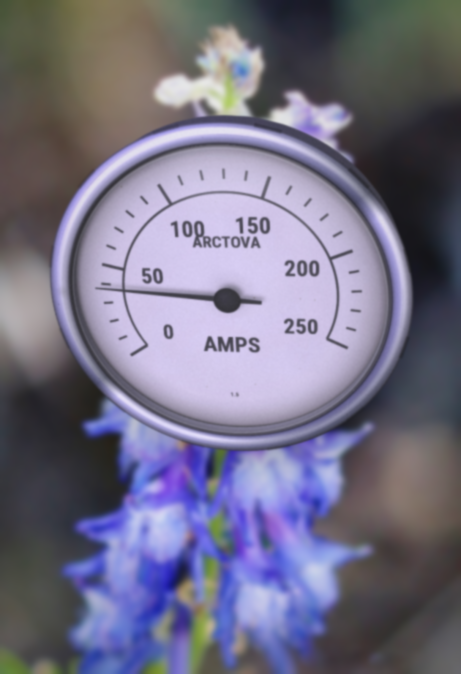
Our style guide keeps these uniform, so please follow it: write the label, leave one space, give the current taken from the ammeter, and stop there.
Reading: 40 A
